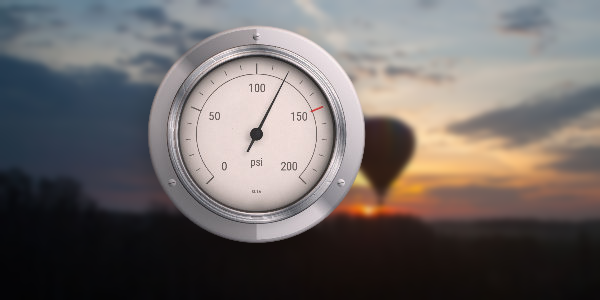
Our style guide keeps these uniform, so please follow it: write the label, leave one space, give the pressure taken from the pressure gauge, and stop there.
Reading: 120 psi
